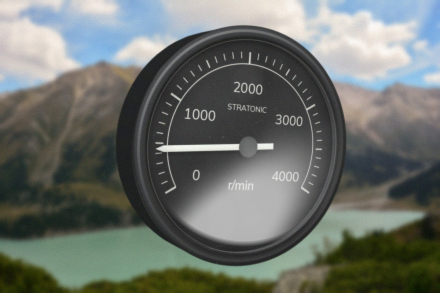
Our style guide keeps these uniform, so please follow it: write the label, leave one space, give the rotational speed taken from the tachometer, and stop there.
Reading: 450 rpm
